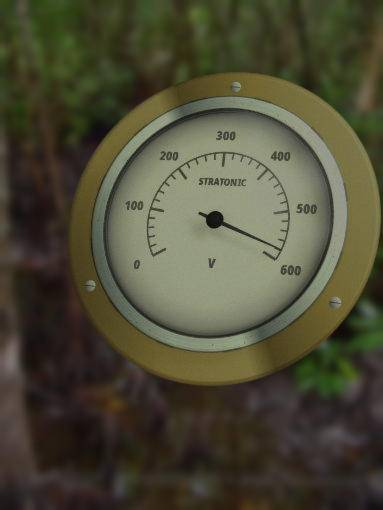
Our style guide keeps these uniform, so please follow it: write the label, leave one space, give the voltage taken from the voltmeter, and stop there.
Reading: 580 V
